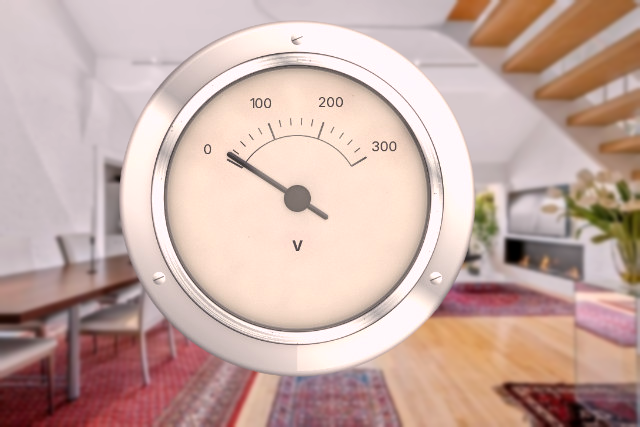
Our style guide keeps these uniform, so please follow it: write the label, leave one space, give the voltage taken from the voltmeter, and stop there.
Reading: 10 V
